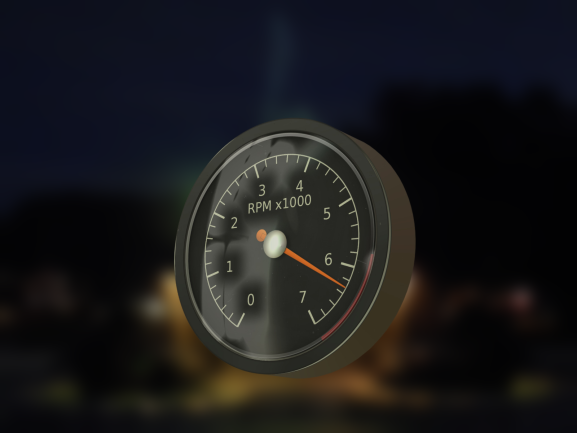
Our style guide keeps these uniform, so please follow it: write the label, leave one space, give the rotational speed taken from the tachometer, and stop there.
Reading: 6300 rpm
